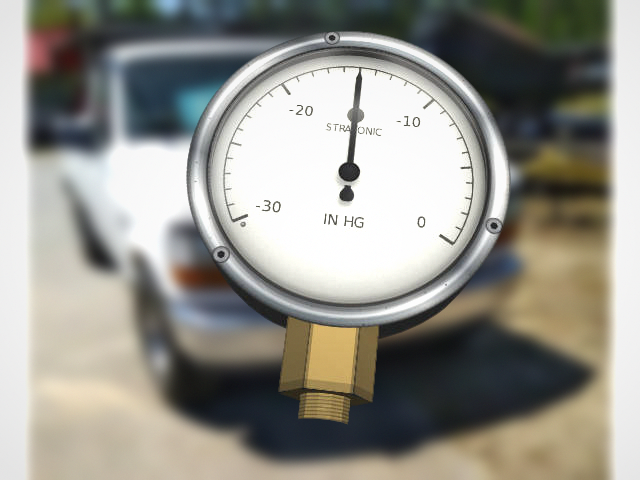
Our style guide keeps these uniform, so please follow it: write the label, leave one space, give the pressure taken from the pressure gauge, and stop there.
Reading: -15 inHg
